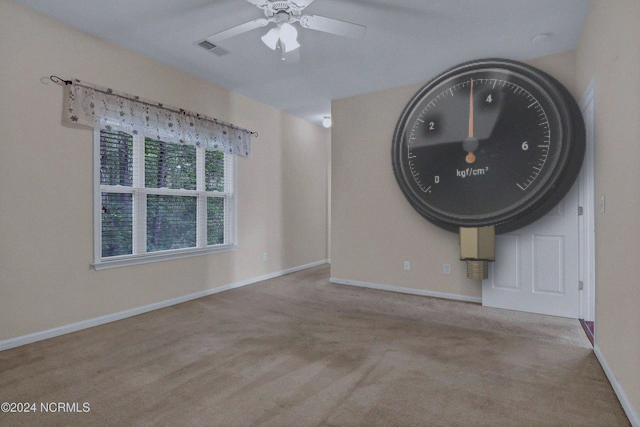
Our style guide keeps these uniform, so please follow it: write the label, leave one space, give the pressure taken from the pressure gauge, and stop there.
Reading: 3.5 kg/cm²
